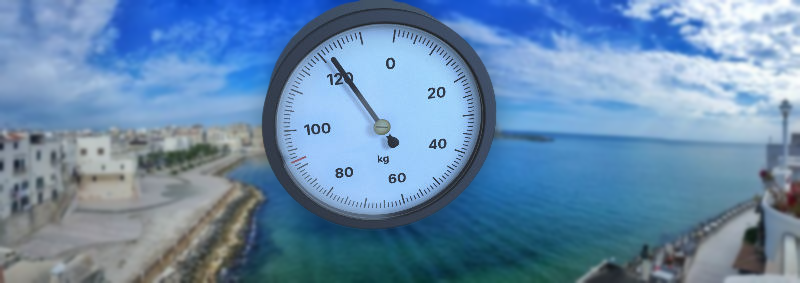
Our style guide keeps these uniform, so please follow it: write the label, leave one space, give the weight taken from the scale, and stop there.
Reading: 122 kg
